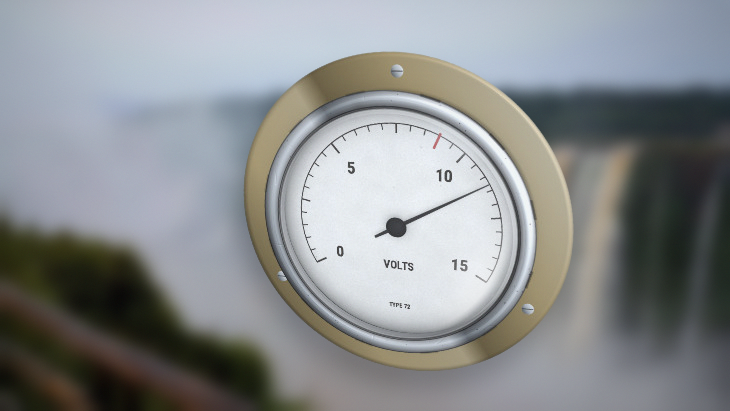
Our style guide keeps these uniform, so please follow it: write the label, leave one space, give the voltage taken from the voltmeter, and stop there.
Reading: 11.25 V
